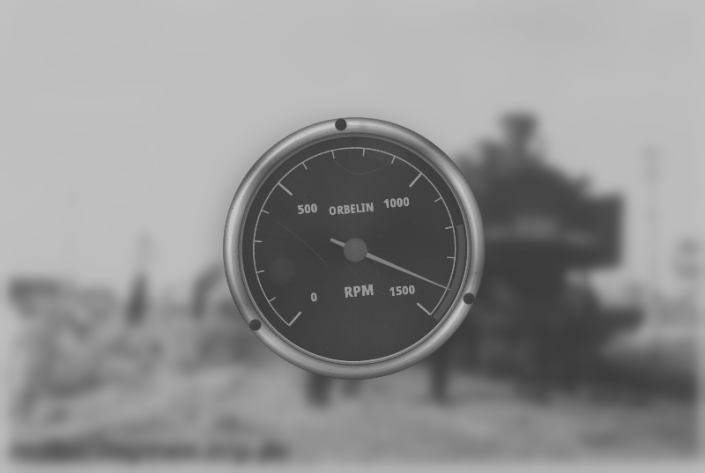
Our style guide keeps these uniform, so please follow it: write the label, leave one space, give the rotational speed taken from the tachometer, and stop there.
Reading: 1400 rpm
